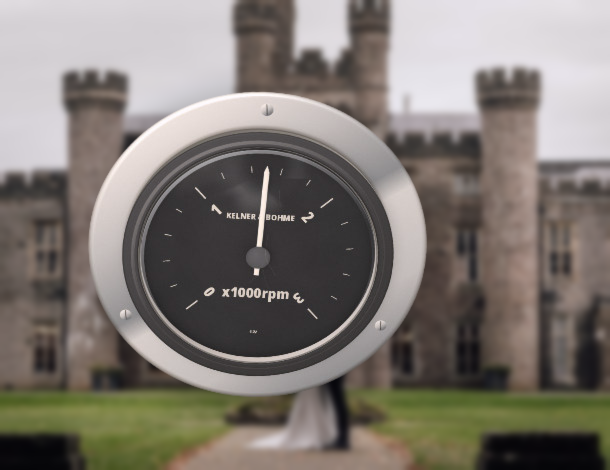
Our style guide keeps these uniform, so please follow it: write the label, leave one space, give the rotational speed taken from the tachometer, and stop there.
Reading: 1500 rpm
